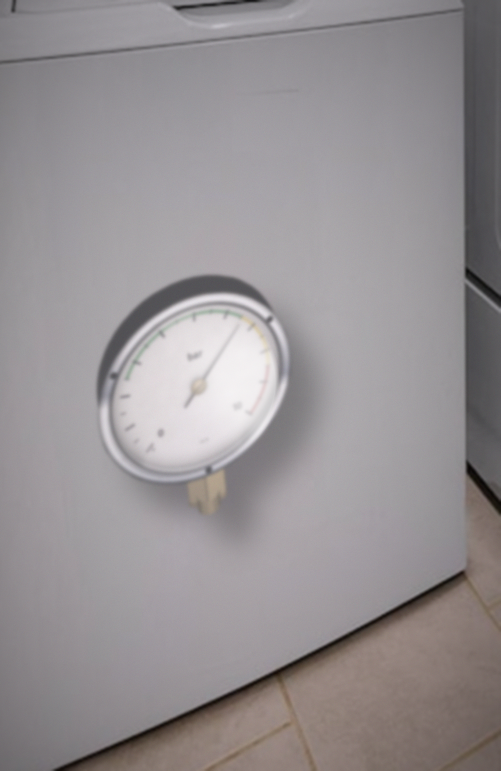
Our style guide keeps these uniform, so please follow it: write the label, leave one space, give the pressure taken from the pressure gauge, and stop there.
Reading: 6.5 bar
